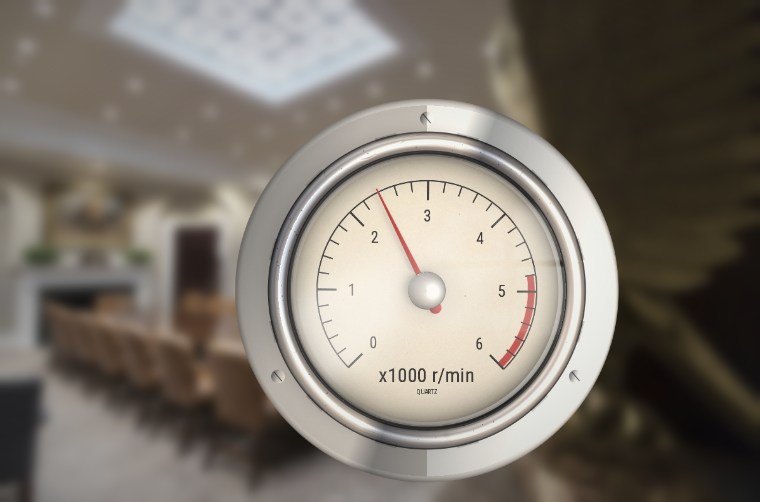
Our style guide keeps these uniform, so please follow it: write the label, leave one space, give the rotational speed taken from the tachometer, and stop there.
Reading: 2400 rpm
